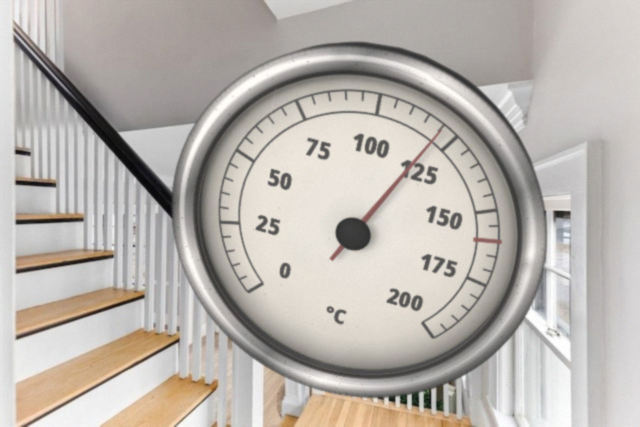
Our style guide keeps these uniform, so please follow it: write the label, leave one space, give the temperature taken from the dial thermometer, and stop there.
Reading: 120 °C
